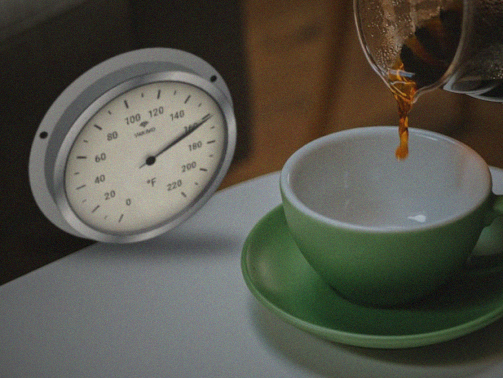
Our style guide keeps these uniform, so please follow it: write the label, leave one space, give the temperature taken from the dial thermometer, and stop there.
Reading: 160 °F
